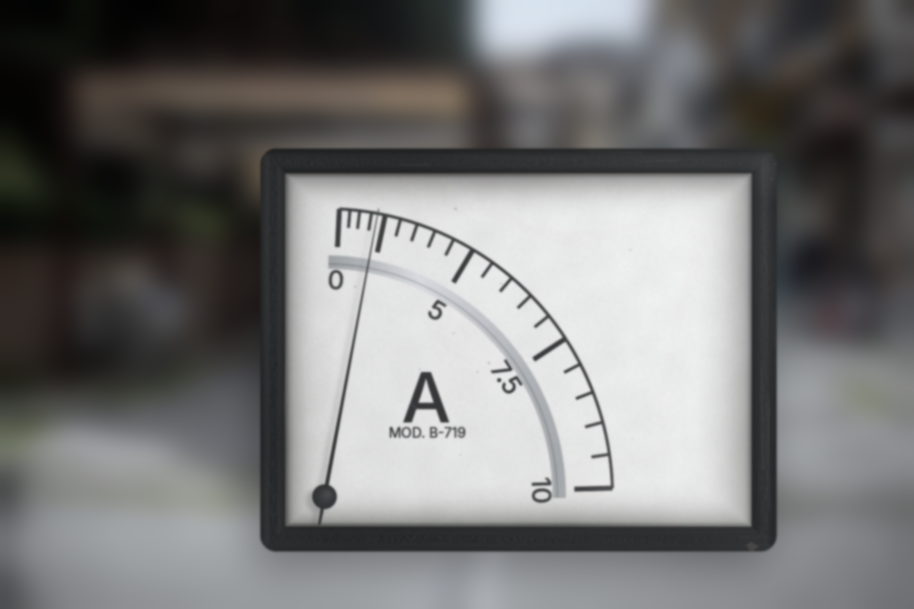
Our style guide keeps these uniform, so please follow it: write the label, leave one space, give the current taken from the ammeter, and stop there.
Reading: 2.25 A
